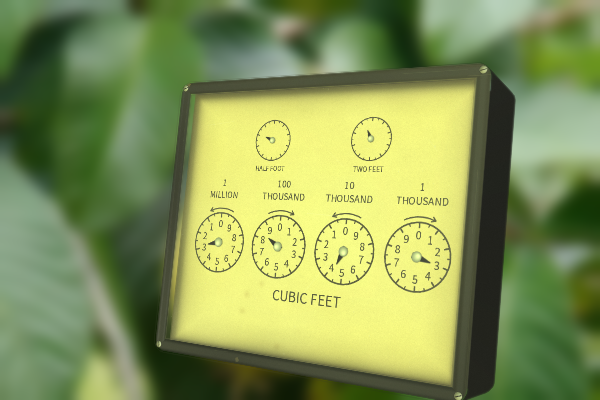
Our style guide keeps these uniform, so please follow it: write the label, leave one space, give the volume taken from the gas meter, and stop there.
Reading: 284300 ft³
